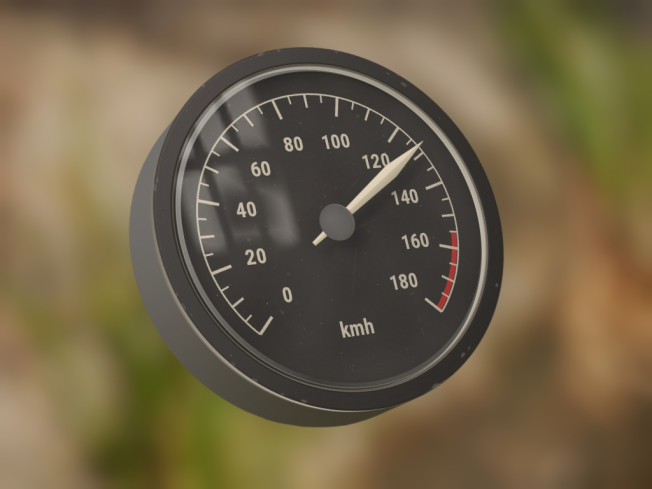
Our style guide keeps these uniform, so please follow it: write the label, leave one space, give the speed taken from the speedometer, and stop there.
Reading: 127.5 km/h
